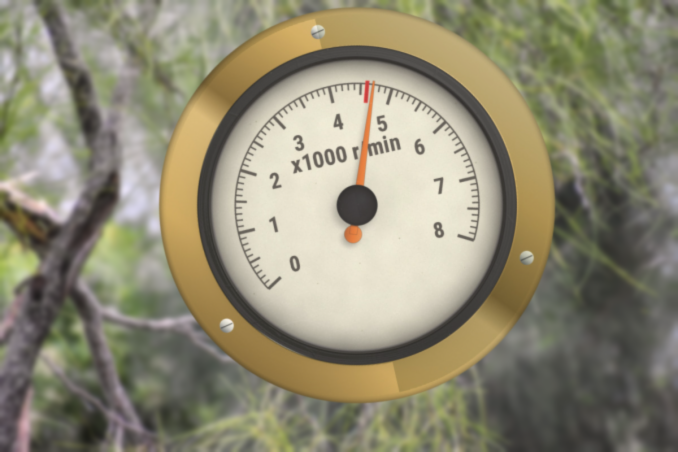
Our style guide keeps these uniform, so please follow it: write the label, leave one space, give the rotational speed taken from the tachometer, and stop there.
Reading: 4700 rpm
